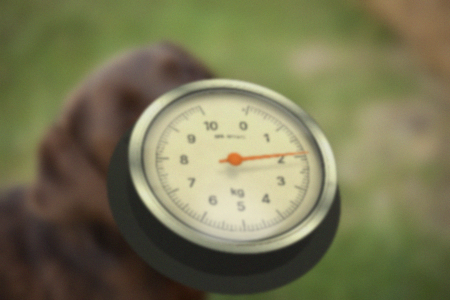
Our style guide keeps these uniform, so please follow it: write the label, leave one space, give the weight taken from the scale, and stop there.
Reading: 2 kg
